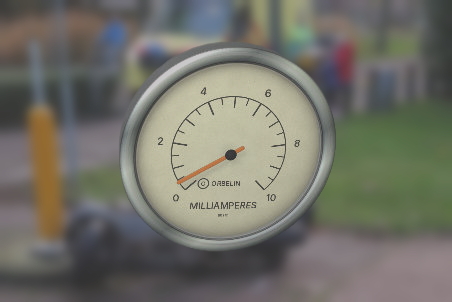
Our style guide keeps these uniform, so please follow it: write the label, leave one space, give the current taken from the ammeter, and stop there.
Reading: 0.5 mA
